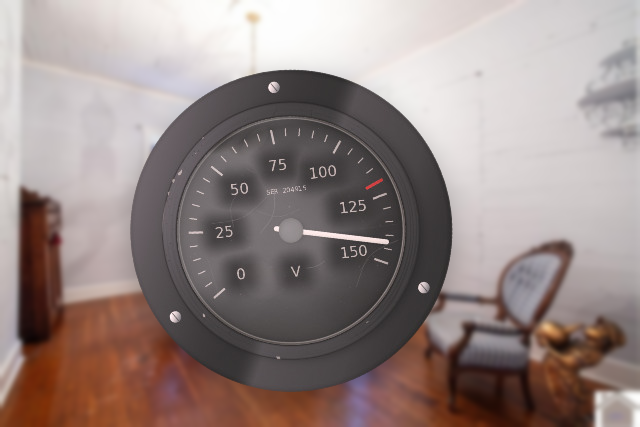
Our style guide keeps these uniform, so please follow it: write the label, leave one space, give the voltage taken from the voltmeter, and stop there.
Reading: 142.5 V
